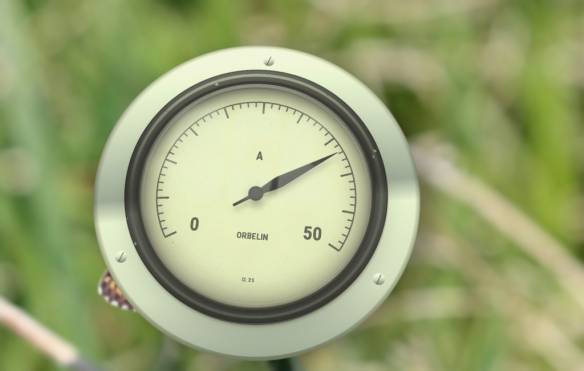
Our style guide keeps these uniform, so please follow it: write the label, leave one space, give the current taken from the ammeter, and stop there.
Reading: 37 A
